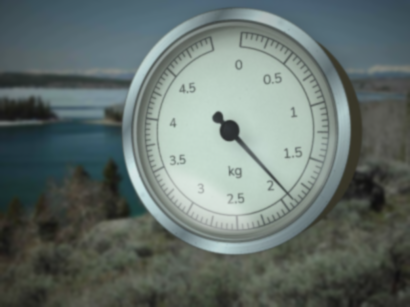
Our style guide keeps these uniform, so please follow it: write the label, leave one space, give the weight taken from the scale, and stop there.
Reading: 1.9 kg
